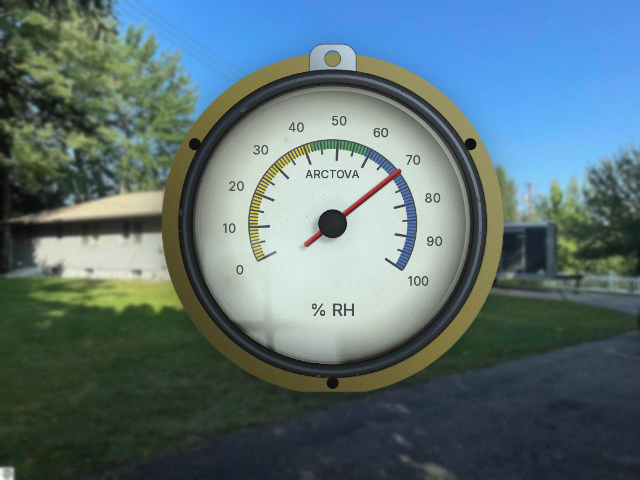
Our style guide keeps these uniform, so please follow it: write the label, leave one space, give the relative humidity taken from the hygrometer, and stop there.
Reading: 70 %
